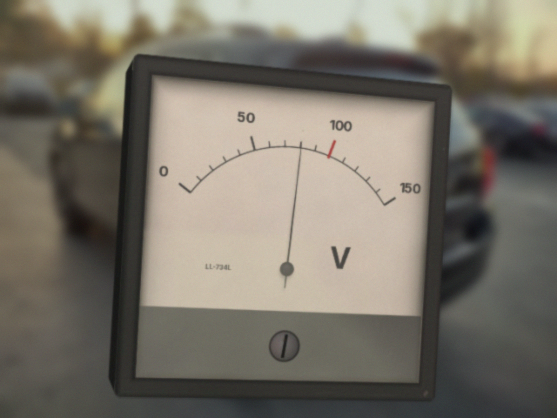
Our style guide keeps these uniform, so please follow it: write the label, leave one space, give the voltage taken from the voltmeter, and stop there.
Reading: 80 V
